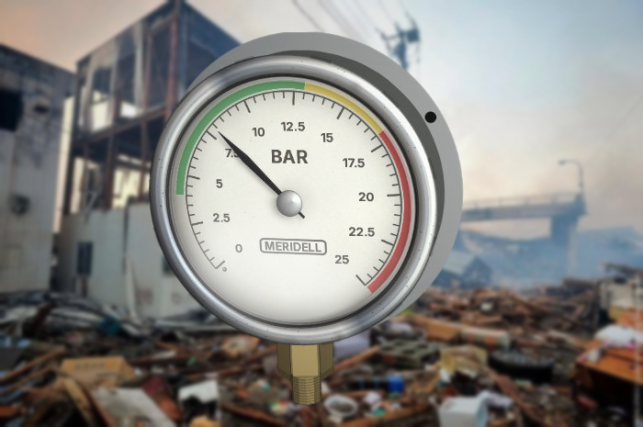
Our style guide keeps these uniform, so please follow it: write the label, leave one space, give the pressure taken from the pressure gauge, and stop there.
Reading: 8 bar
